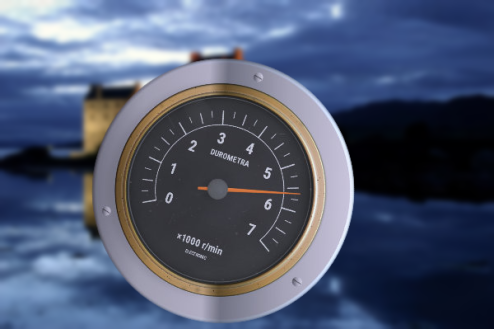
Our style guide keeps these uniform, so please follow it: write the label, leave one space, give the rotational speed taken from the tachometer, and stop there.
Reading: 5625 rpm
